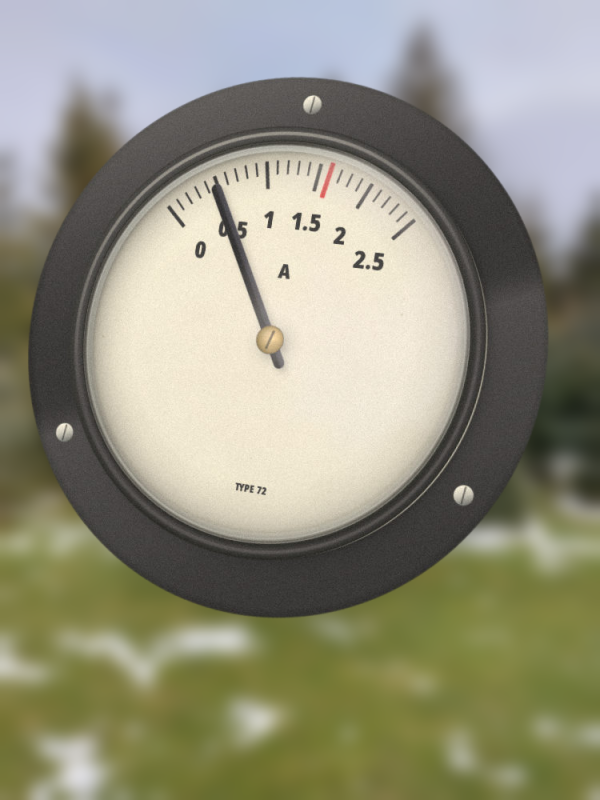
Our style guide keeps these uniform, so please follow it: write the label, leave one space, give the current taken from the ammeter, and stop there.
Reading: 0.5 A
